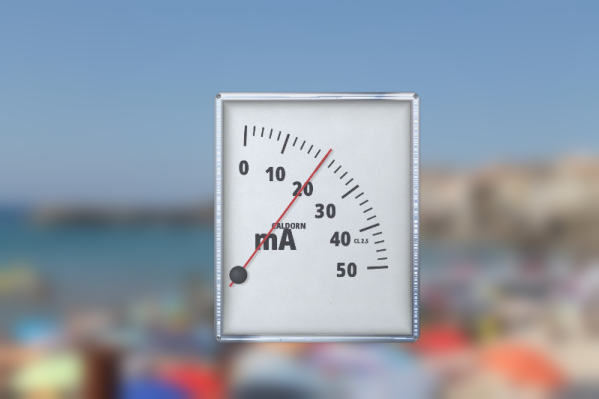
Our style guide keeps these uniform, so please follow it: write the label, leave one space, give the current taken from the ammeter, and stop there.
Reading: 20 mA
